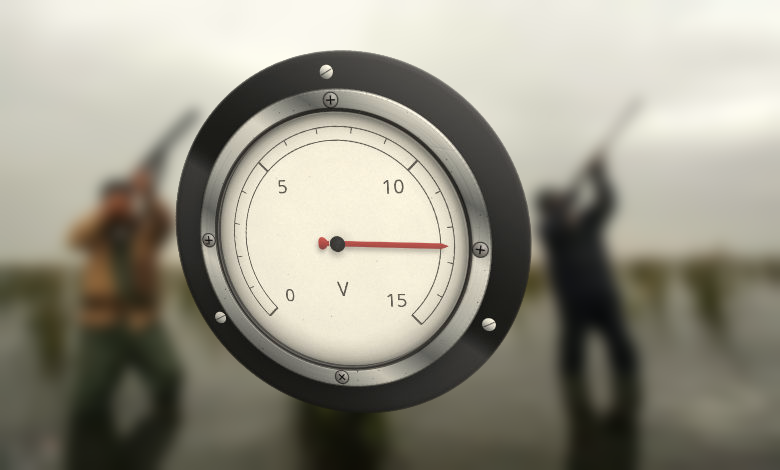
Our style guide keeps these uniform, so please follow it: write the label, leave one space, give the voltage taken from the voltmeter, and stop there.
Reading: 12.5 V
